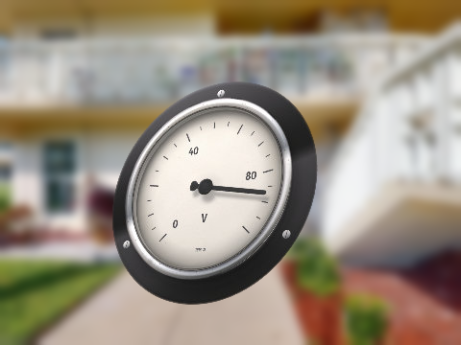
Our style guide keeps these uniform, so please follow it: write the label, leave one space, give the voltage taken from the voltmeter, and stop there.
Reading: 87.5 V
